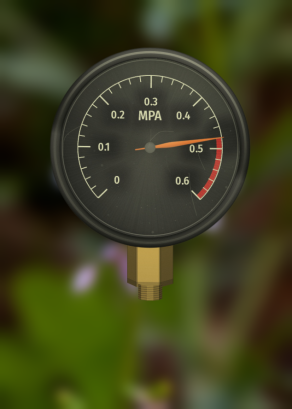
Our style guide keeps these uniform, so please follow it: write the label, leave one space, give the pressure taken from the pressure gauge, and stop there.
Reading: 0.48 MPa
